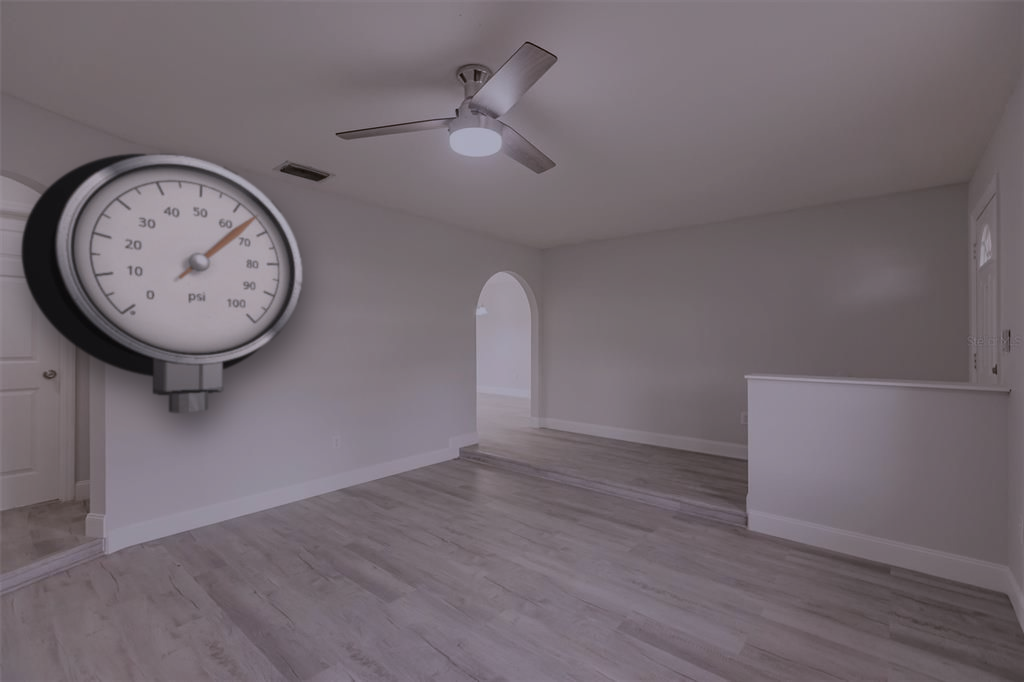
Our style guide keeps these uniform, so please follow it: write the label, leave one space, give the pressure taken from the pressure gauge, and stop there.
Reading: 65 psi
